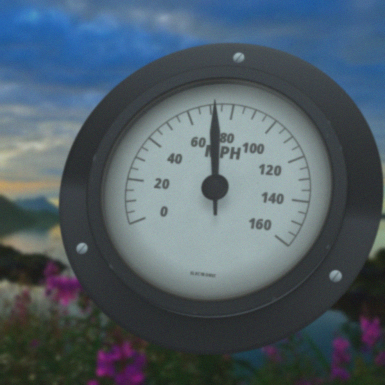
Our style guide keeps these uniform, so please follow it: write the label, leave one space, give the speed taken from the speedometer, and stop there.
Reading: 72.5 mph
